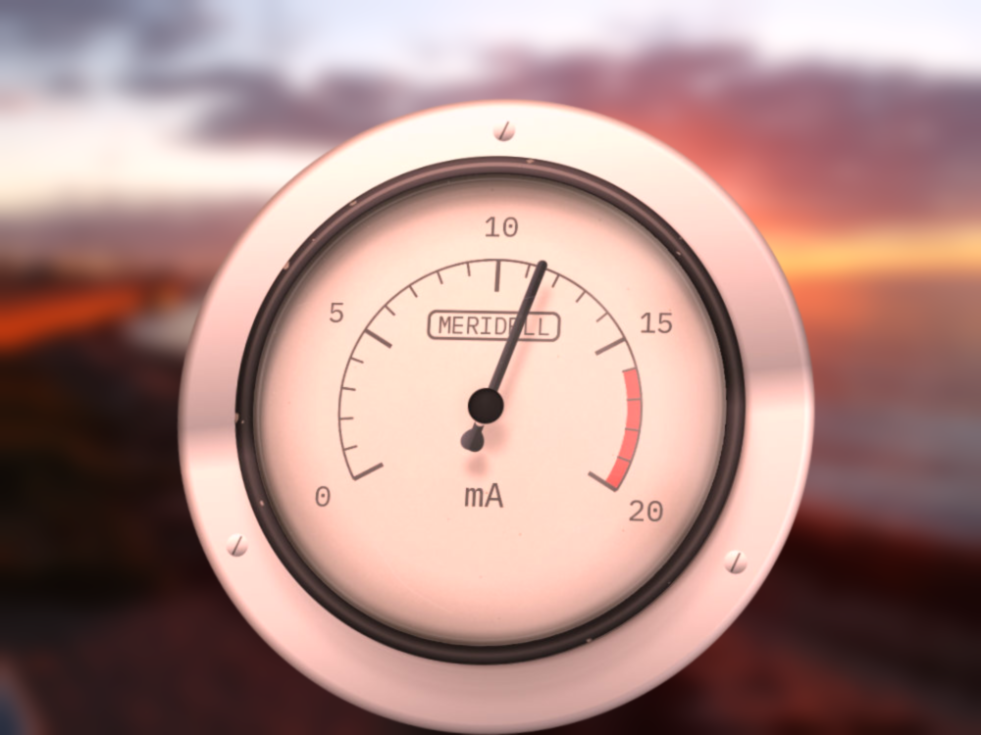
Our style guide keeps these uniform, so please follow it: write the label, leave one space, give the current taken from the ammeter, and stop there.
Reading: 11.5 mA
